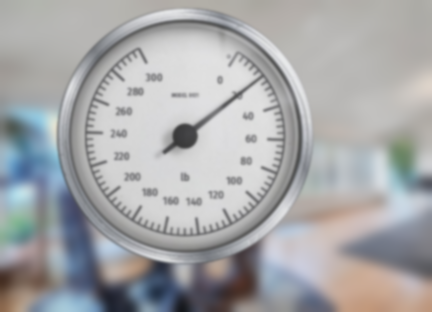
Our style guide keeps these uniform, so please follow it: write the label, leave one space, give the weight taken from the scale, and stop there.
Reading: 20 lb
